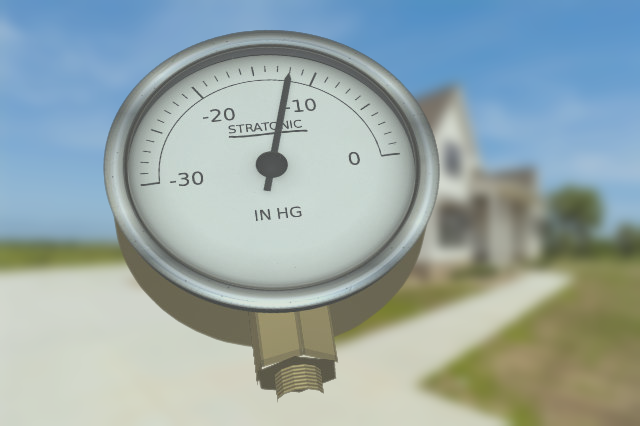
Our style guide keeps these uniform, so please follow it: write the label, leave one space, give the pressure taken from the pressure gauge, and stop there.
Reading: -12 inHg
